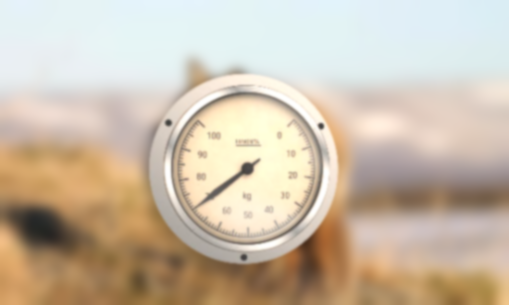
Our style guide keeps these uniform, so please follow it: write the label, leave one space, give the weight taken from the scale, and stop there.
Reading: 70 kg
